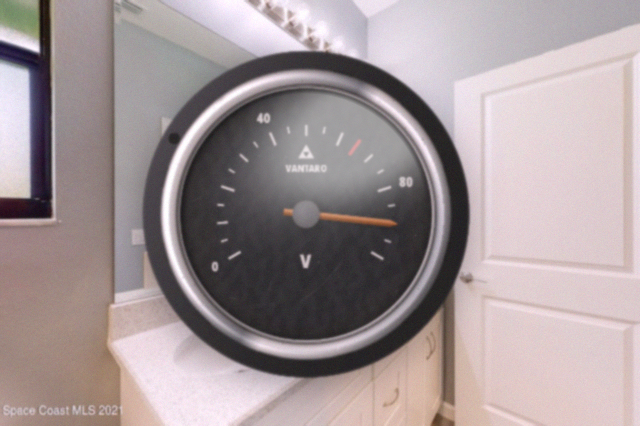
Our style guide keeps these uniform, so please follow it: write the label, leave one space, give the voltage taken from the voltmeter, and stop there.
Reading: 90 V
